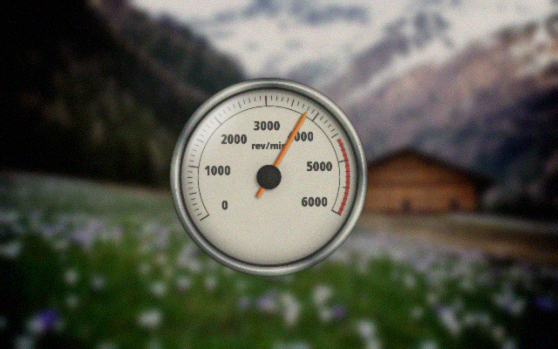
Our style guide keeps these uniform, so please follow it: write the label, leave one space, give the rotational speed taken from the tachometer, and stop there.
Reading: 3800 rpm
